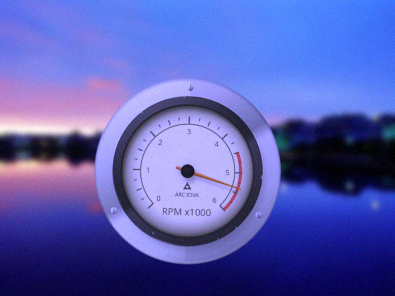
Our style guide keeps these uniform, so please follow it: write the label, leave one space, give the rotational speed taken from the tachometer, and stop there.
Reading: 5375 rpm
